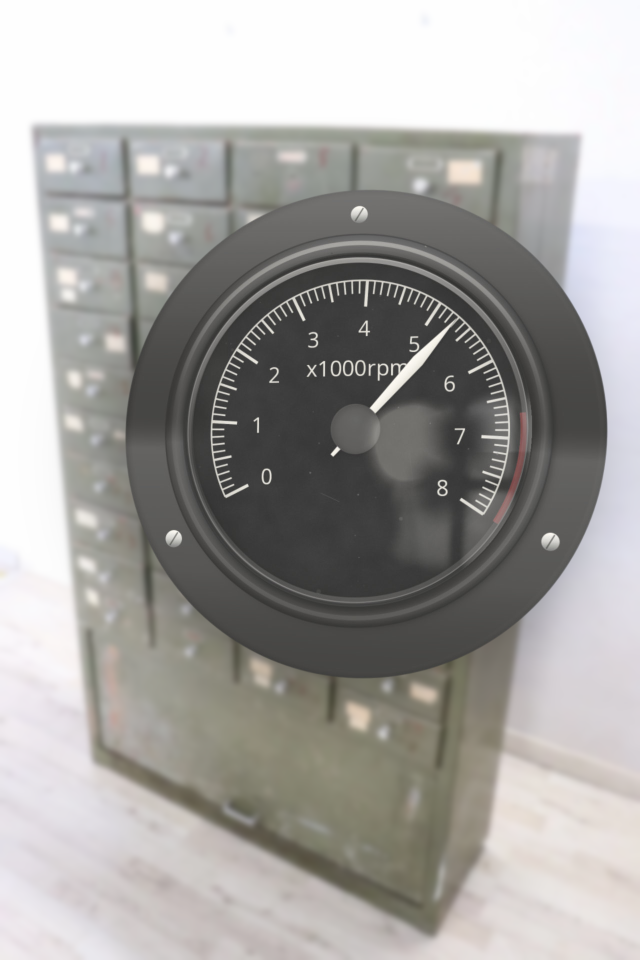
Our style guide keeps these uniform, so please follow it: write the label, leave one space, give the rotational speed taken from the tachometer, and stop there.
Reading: 5300 rpm
